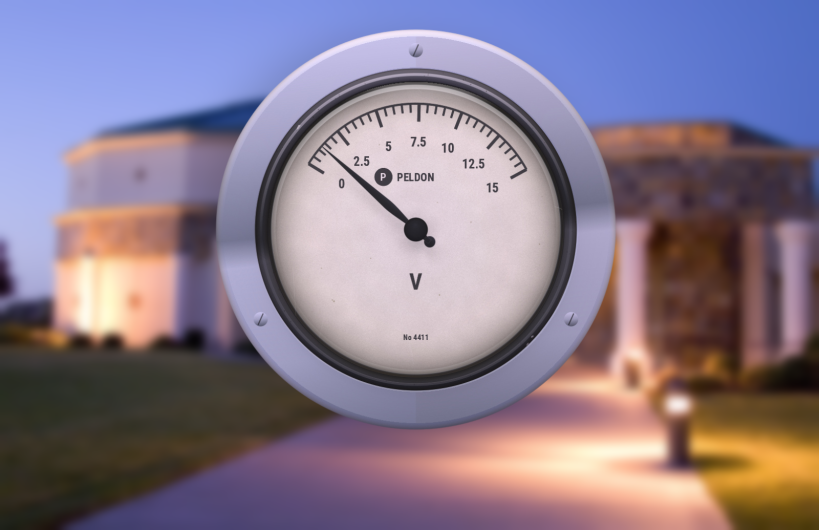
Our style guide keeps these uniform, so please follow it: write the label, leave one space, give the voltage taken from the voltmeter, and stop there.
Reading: 1.25 V
